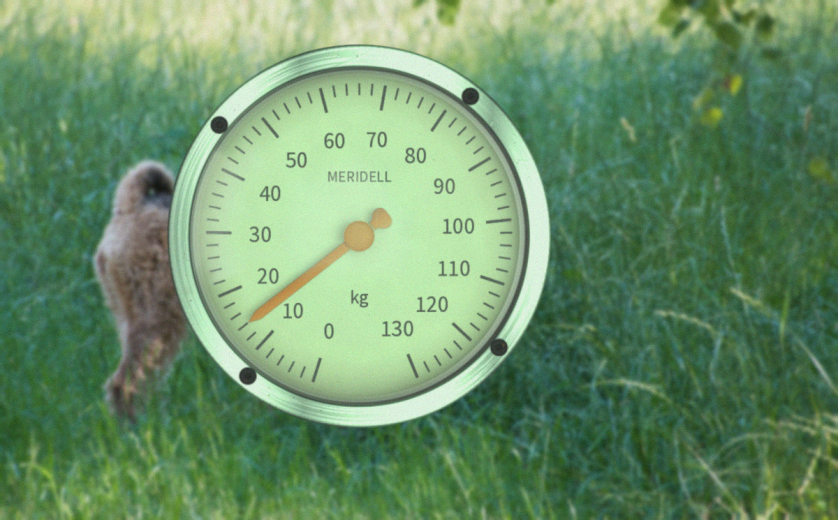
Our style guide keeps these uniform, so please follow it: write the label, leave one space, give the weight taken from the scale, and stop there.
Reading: 14 kg
